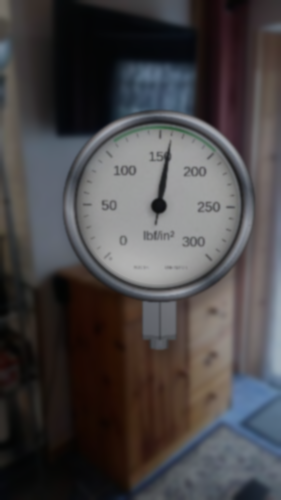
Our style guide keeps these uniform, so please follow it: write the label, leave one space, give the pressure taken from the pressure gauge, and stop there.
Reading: 160 psi
